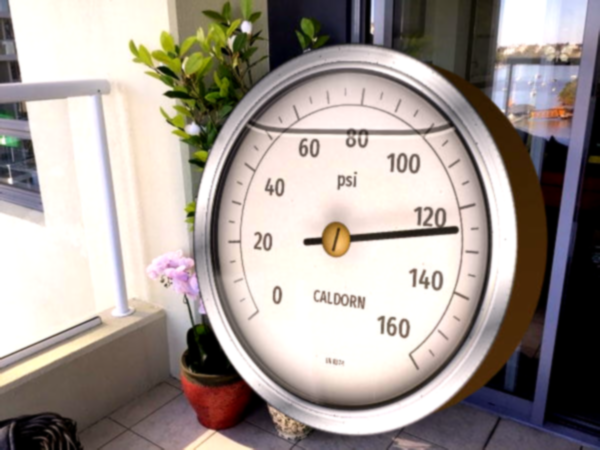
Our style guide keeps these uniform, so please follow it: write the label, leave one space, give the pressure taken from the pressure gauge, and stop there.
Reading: 125 psi
